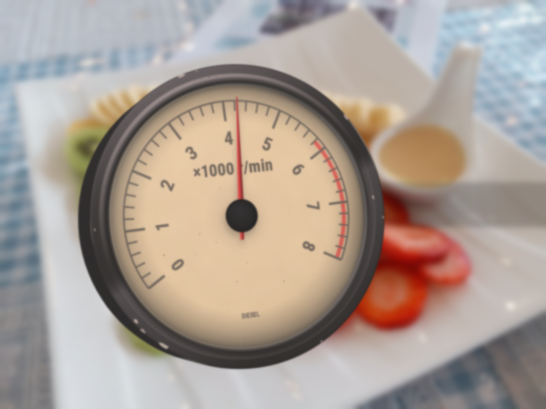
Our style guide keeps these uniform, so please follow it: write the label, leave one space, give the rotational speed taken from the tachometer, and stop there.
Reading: 4200 rpm
